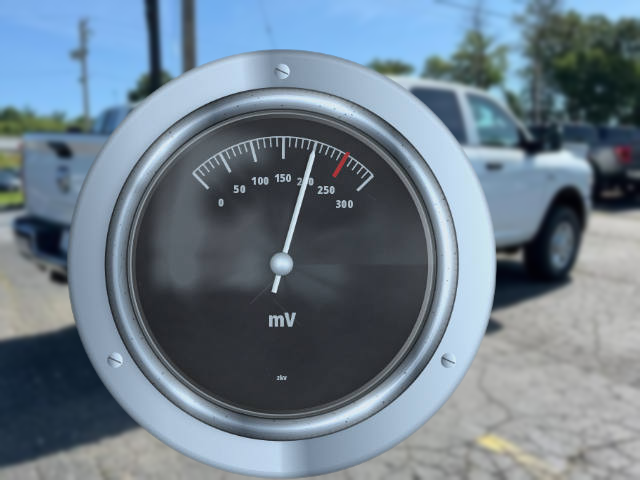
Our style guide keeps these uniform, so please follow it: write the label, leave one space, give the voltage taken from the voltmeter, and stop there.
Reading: 200 mV
